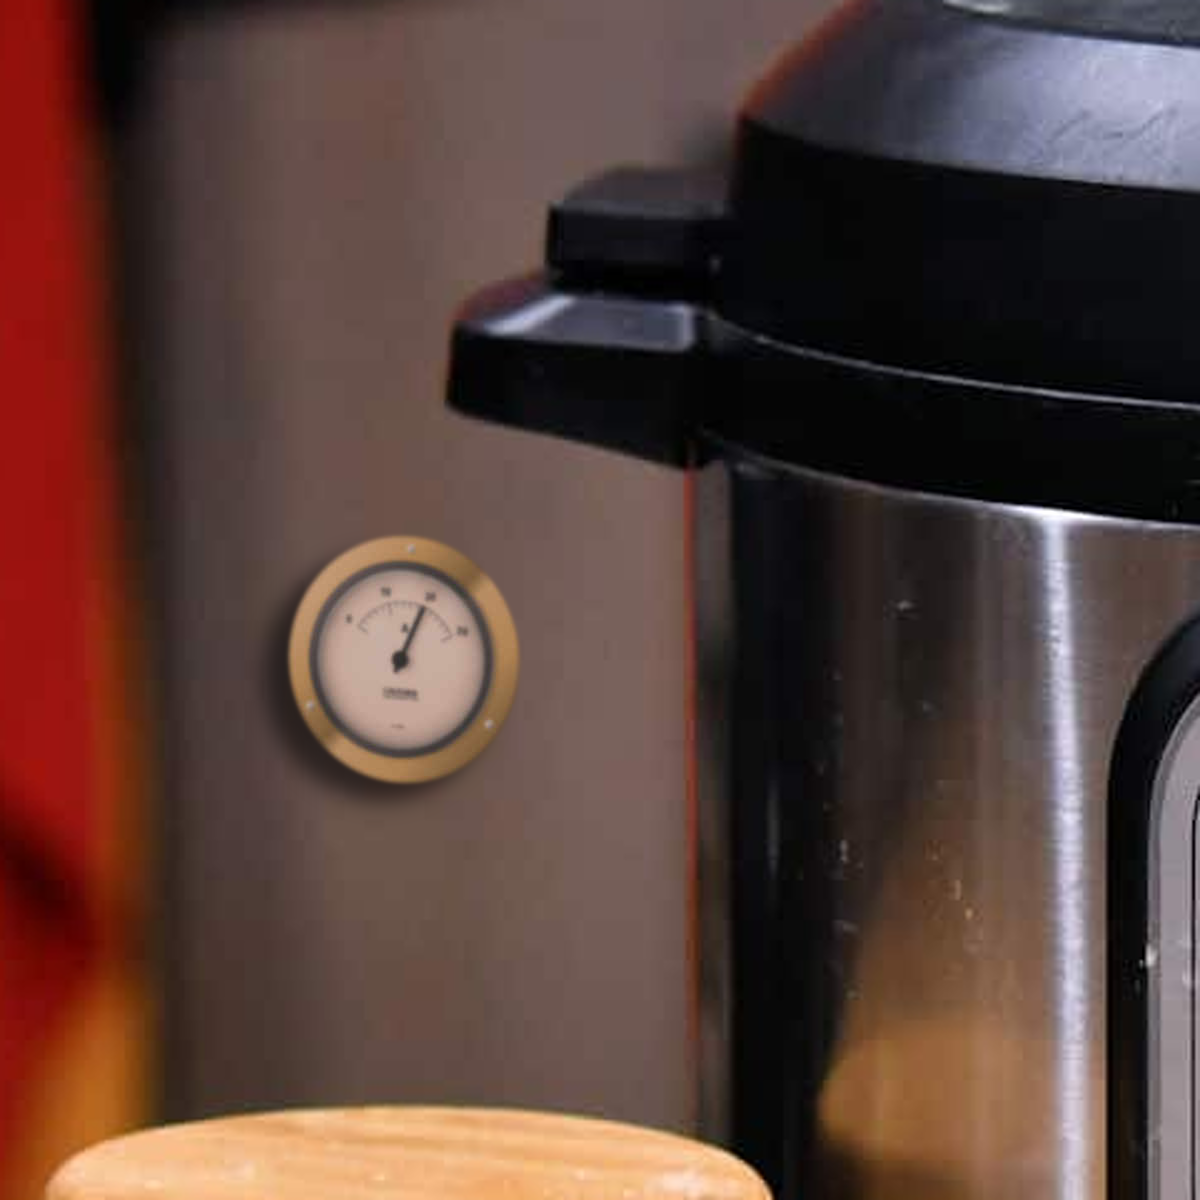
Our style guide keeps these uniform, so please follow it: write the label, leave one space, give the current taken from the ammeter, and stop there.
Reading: 20 A
